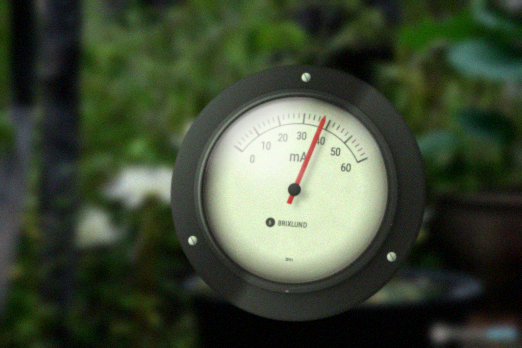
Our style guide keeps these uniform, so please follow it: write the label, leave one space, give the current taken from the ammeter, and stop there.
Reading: 38 mA
